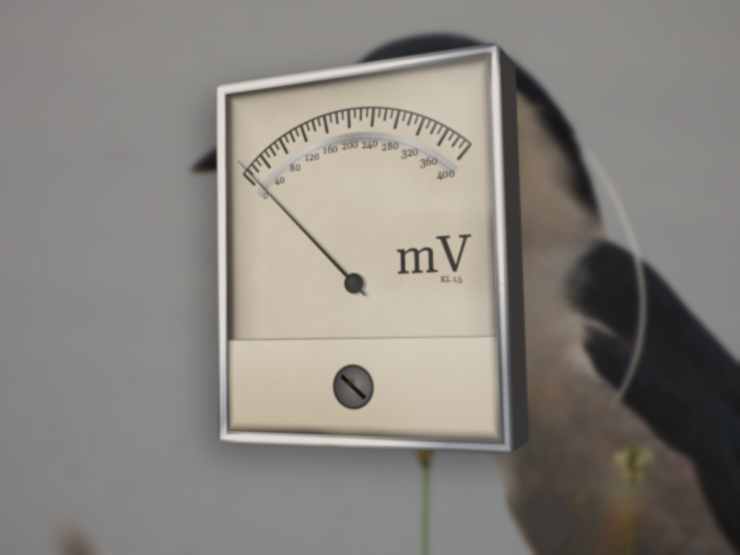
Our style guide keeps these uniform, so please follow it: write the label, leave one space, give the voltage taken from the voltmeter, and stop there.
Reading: 10 mV
